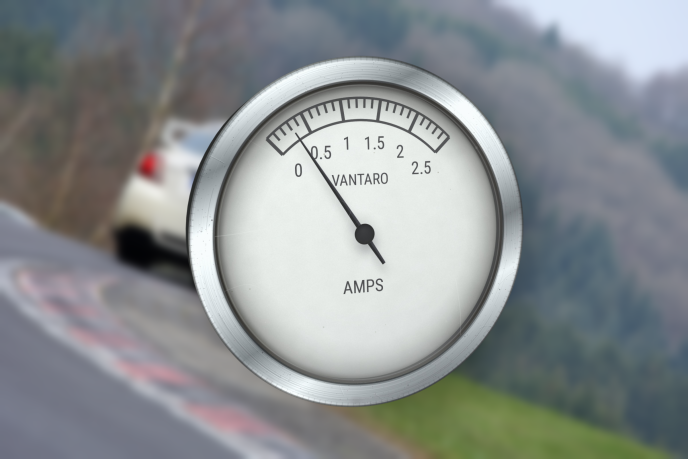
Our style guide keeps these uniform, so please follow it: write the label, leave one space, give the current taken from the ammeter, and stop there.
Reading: 0.3 A
